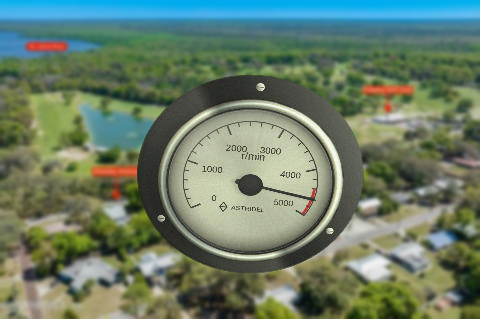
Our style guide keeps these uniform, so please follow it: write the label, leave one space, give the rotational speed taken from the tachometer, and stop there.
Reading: 4600 rpm
